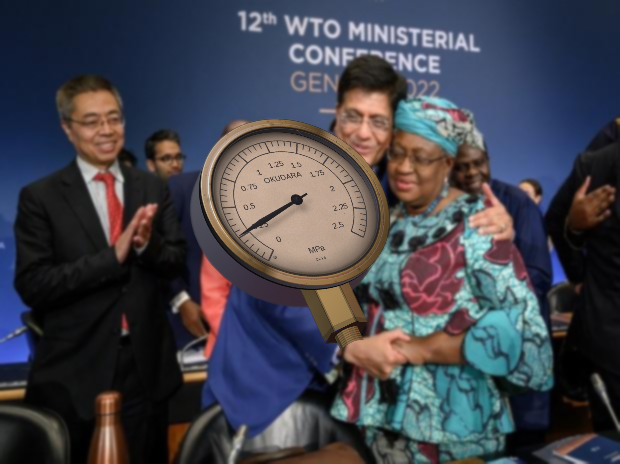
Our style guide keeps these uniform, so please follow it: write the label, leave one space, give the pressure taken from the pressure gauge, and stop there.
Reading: 0.25 MPa
